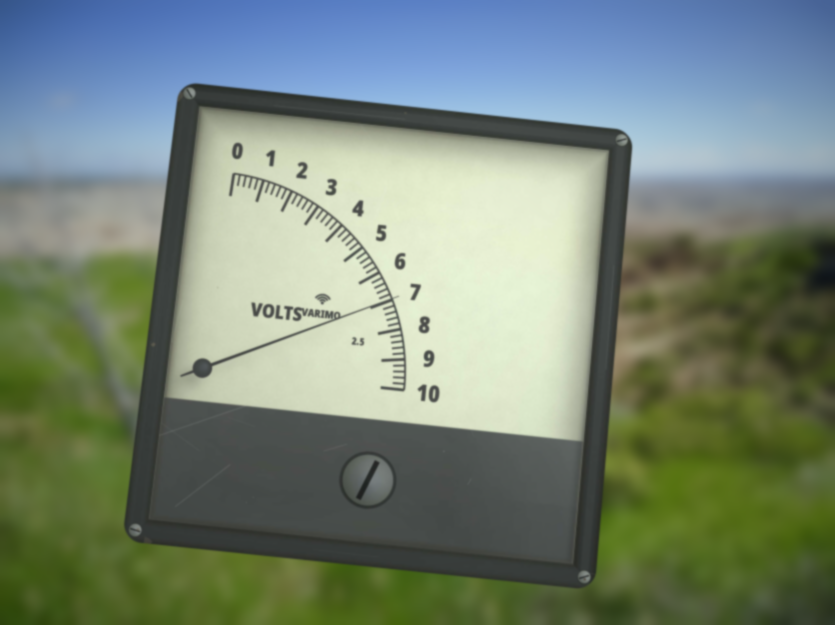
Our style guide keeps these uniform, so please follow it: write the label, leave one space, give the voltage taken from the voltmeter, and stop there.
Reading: 7 V
